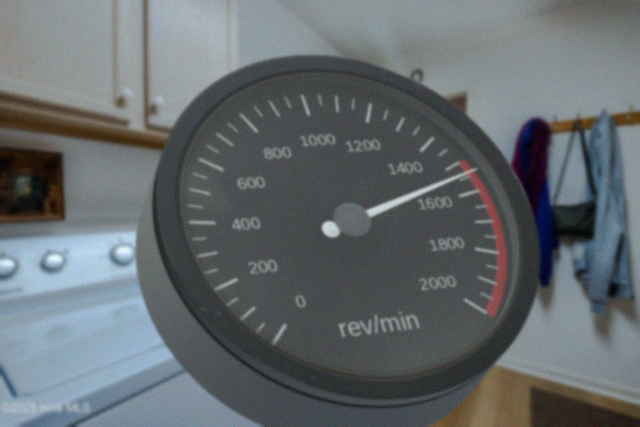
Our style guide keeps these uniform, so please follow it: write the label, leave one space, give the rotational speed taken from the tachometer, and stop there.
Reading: 1550 rpm
